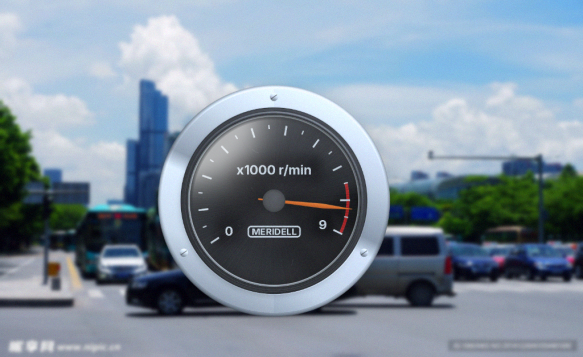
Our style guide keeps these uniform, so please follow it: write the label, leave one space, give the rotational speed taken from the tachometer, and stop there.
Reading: 8250 rpm
